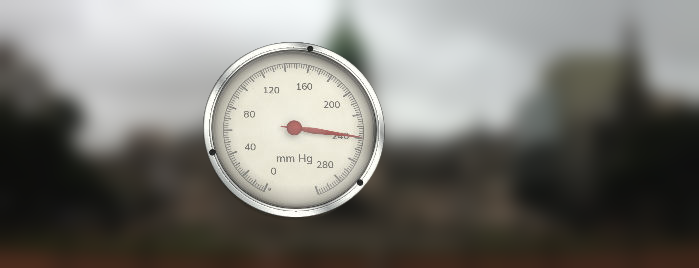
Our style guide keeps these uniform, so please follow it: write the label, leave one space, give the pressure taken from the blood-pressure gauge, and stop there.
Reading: 240 mmHg
